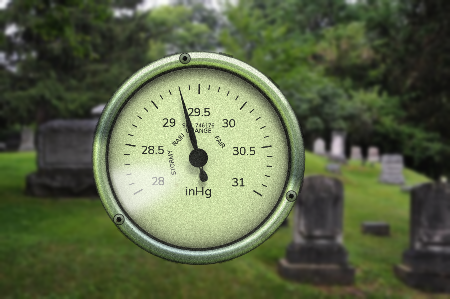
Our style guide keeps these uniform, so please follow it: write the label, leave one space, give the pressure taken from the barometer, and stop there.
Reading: 29.3 inHg
